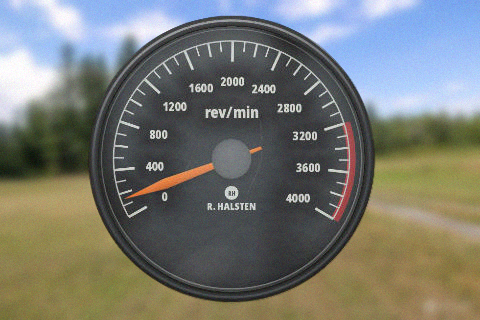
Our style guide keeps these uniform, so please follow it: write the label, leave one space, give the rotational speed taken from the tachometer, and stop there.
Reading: 150 rpm
